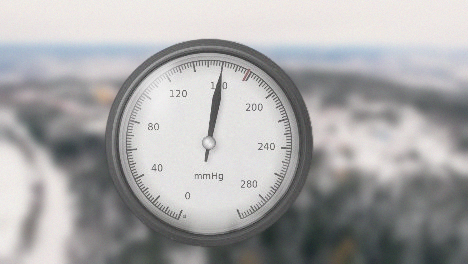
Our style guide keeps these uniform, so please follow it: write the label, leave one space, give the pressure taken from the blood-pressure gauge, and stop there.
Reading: 160 mmHg
